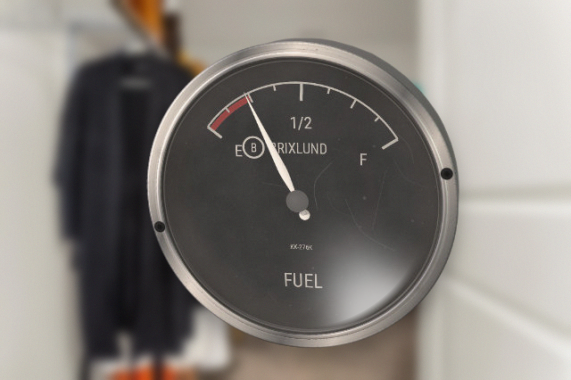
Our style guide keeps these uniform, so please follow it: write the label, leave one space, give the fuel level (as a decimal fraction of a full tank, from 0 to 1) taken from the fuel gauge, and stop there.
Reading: 0.25
